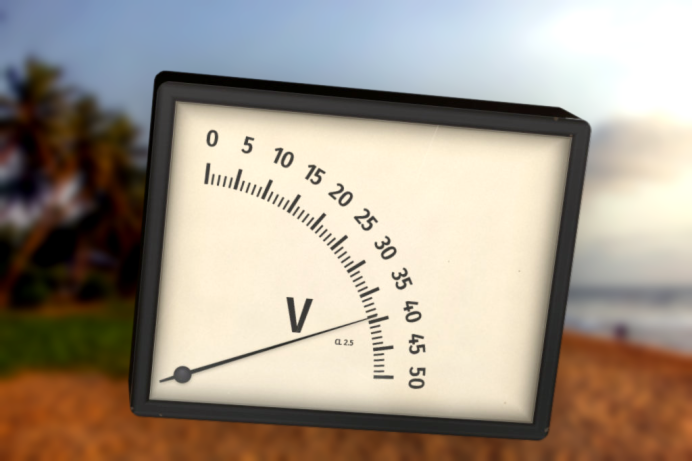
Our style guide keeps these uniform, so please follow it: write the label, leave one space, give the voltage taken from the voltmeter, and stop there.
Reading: 39 V
